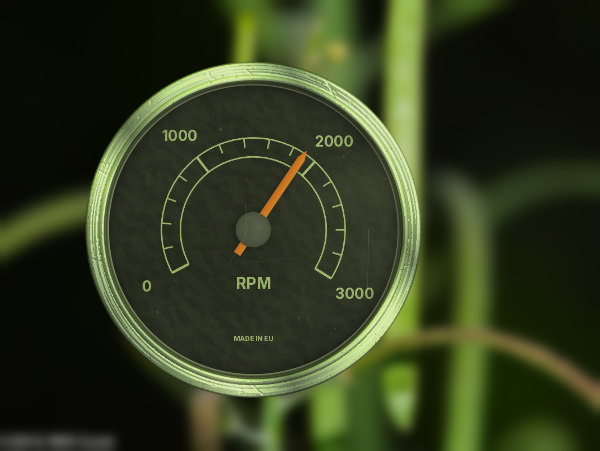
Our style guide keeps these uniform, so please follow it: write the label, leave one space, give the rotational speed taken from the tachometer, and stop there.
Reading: 1900 rpm
